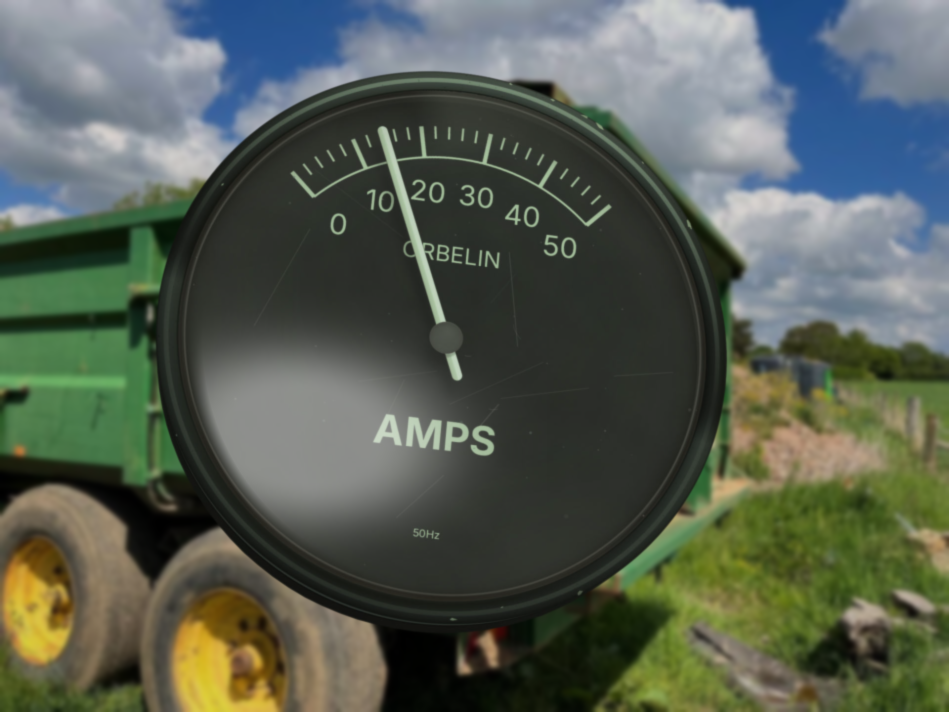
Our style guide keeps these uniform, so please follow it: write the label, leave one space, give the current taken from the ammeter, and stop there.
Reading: 14 A
